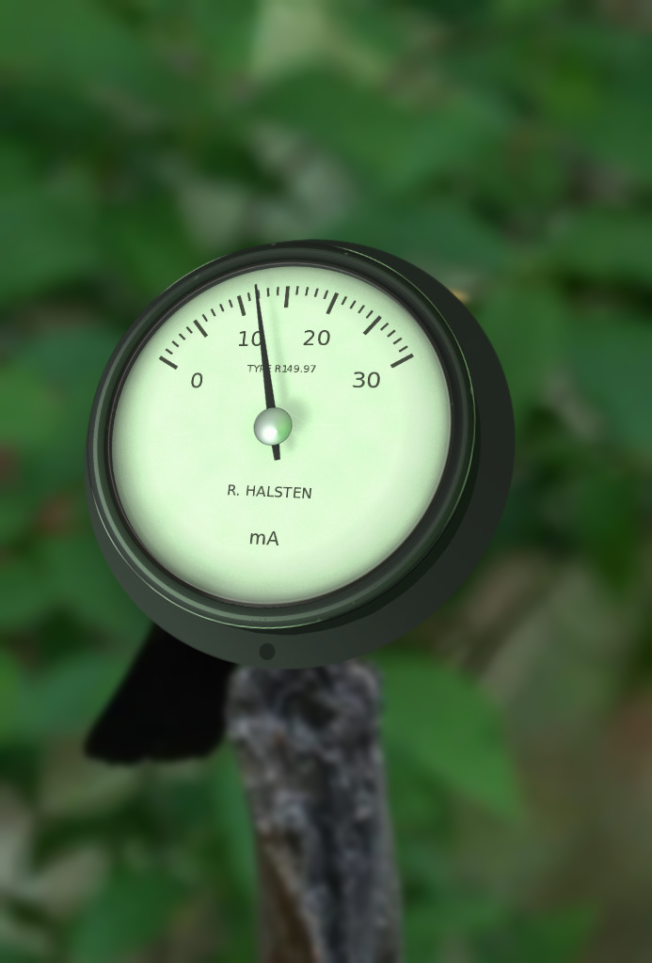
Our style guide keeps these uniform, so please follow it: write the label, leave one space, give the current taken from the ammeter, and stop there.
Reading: 12 mA
